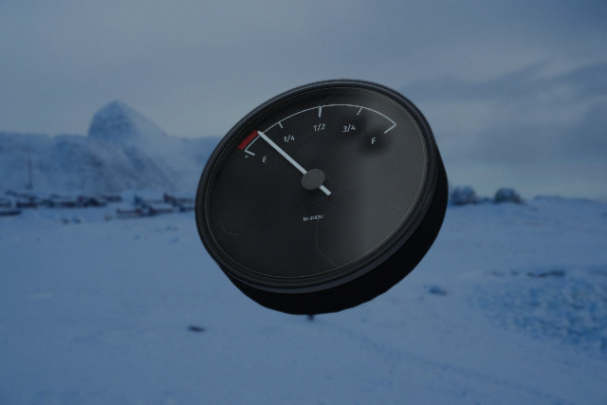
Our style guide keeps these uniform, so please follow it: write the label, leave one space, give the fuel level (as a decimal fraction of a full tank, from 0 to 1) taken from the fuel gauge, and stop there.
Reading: 0.125
